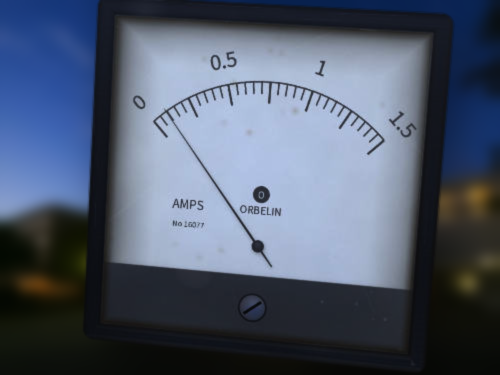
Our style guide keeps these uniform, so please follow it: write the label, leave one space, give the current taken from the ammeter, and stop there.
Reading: 0.1 A
